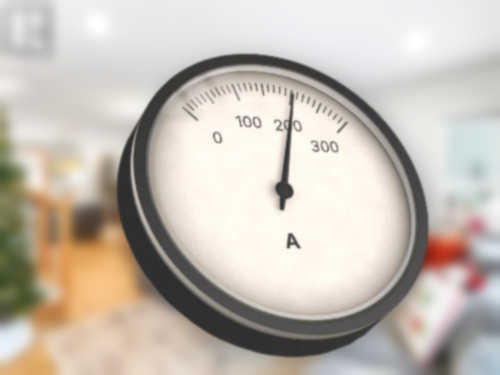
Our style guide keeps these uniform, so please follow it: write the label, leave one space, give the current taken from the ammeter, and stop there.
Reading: 200 A
